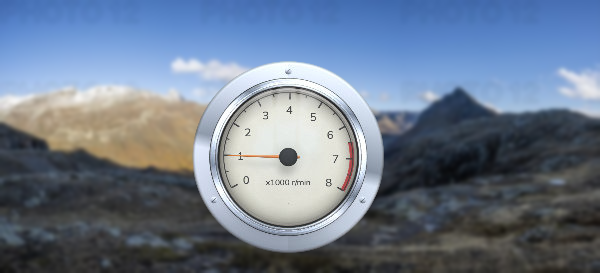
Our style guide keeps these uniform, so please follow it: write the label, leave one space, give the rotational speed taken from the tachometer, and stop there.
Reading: 1000 rpm
